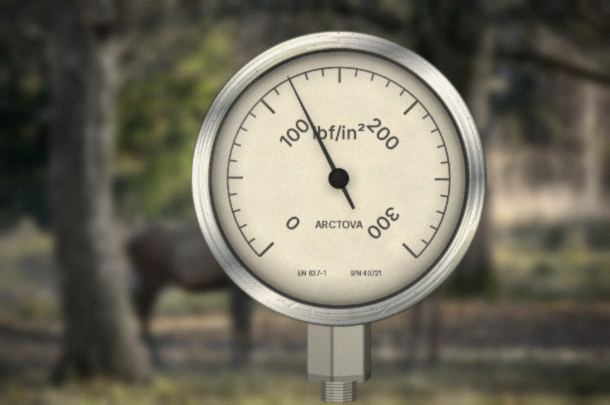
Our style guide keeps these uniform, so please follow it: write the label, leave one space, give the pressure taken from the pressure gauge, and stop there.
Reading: 120 psi
